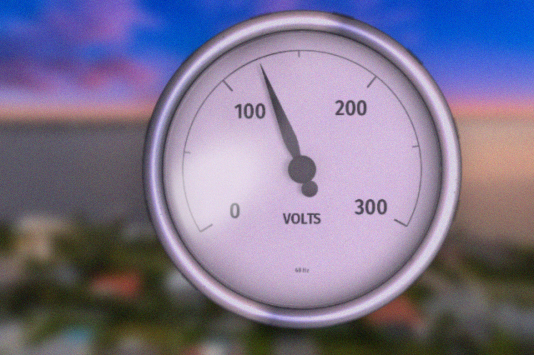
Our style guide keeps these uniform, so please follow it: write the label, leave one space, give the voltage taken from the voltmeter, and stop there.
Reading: 125 V
